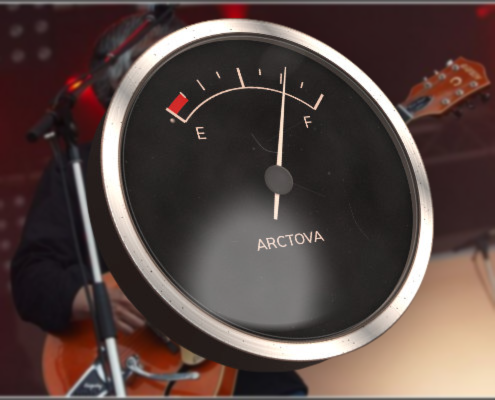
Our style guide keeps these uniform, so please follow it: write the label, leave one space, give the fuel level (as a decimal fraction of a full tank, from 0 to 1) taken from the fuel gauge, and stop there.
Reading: 0.75
